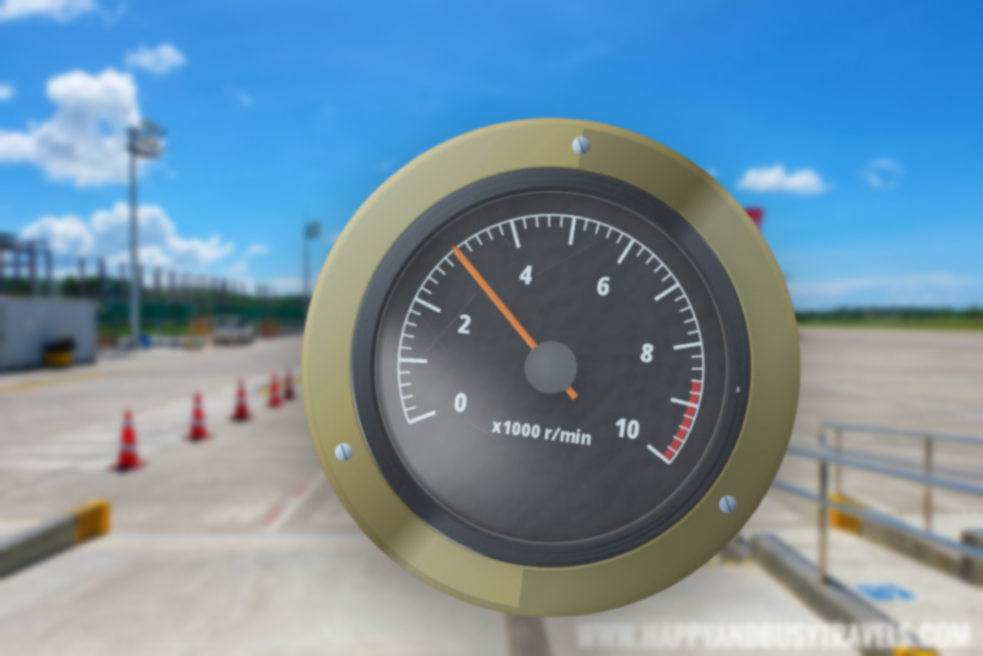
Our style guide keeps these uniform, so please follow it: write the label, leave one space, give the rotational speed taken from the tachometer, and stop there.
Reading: 3000 rpm
